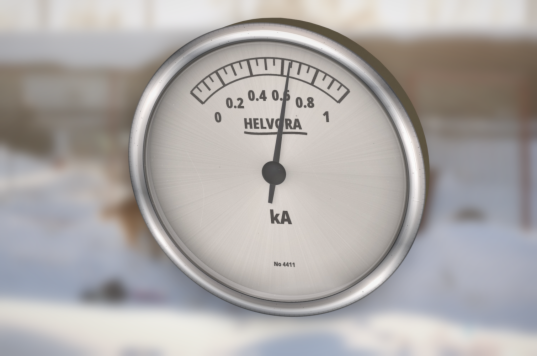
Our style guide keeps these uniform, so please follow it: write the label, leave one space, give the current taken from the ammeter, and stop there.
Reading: 0.65 kA
